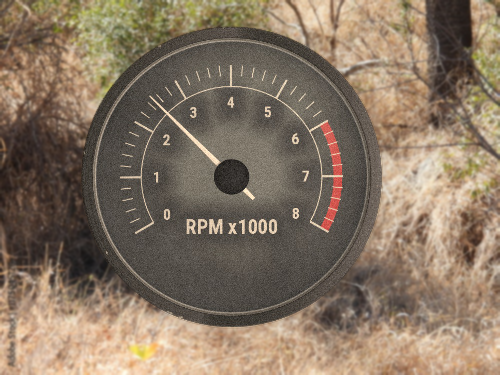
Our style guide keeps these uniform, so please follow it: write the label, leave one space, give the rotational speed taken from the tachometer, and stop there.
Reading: 2500 rpm
